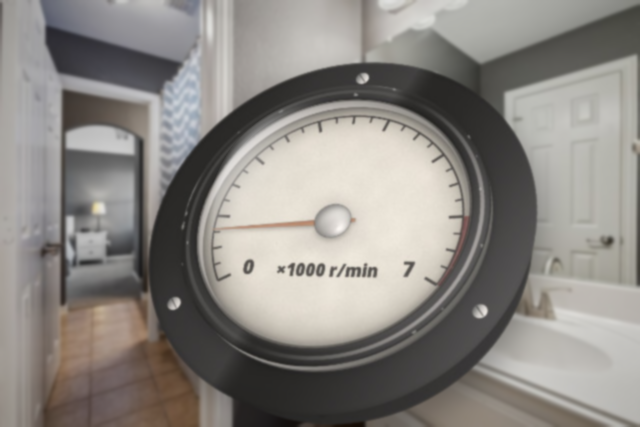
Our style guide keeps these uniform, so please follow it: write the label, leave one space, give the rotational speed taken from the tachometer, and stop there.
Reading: 750 rpm
